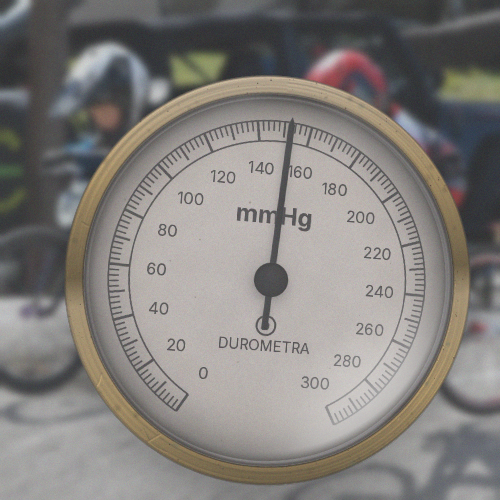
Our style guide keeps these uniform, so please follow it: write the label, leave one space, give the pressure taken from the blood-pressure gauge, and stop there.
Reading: 152 mmHg
